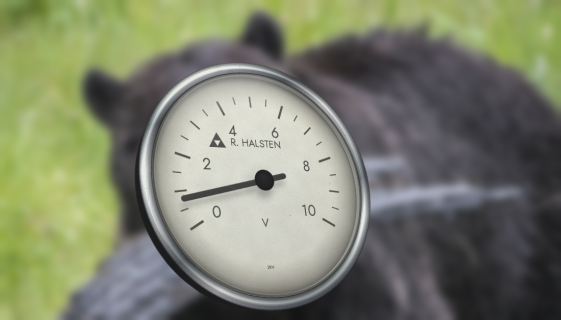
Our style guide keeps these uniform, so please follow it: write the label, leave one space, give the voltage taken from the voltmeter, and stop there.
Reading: 0.75 V
